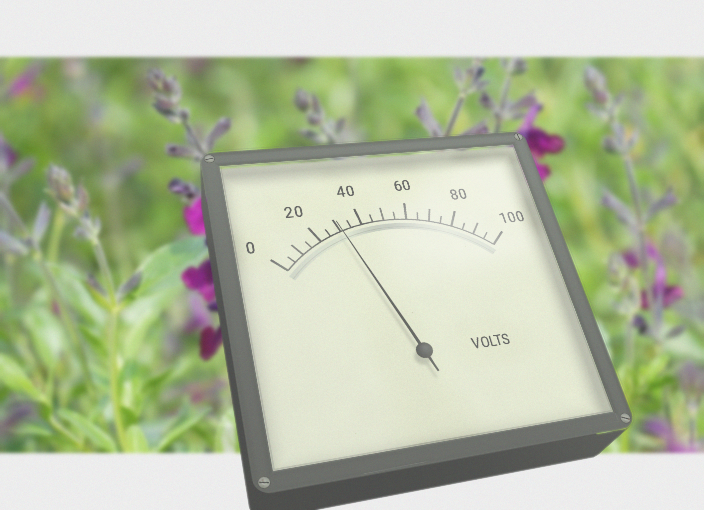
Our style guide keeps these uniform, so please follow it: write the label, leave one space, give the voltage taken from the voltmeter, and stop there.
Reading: 30 V
